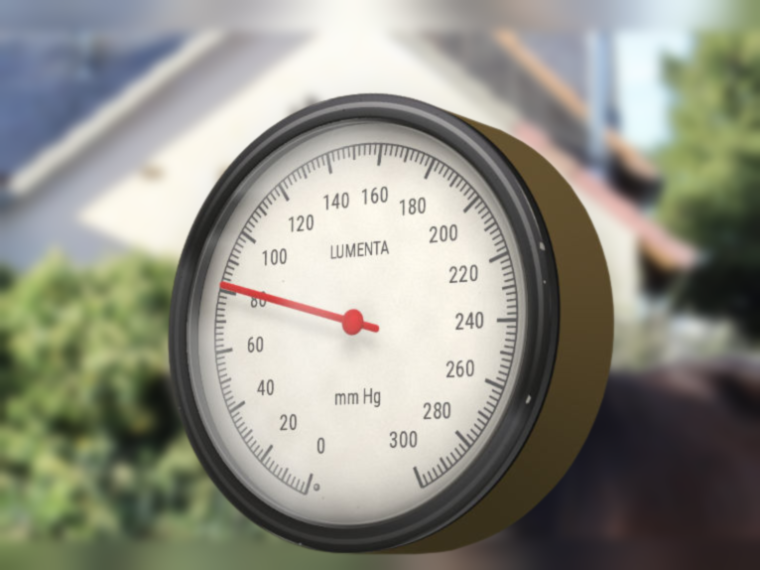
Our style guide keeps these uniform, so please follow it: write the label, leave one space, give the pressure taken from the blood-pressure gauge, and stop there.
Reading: 82 mmHg
